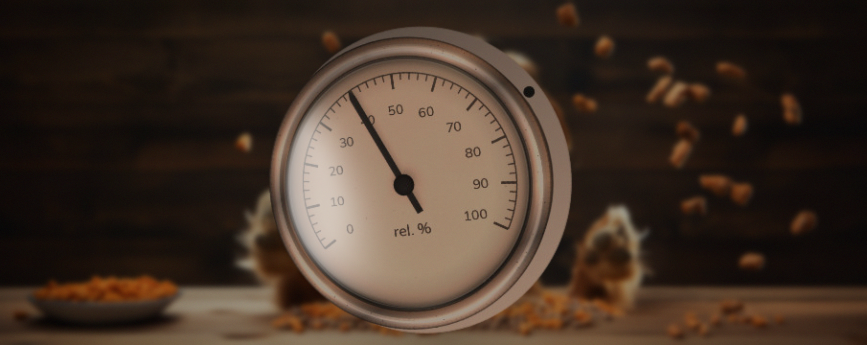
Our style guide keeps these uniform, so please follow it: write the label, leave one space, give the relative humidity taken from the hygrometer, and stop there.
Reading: 40 %
